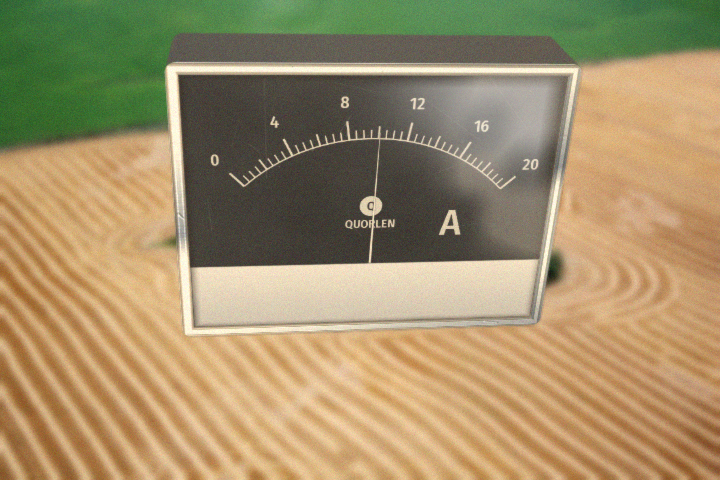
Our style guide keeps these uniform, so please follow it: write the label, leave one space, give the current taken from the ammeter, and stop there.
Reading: 10 A
